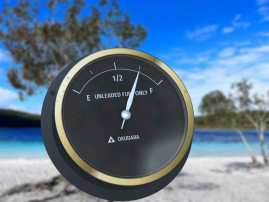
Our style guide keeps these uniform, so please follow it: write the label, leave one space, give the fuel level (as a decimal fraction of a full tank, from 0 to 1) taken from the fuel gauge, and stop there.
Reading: 0.75
